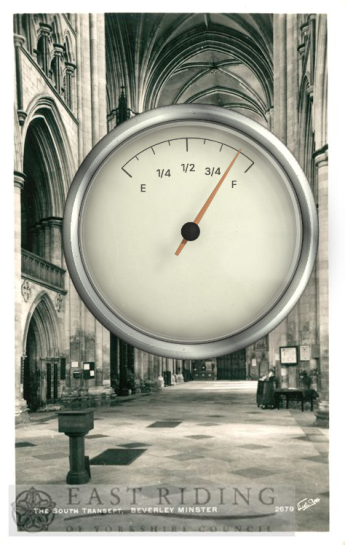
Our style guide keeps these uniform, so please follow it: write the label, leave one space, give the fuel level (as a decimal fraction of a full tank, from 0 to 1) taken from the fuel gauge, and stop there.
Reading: 0.875
